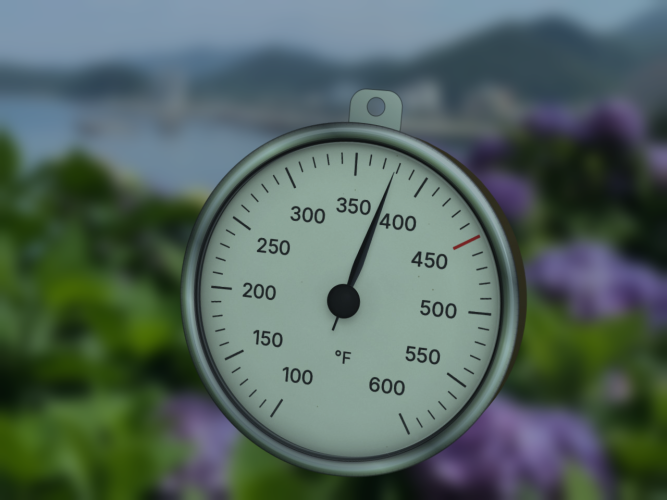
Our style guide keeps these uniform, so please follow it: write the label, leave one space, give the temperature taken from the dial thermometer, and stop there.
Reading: 380 °F
